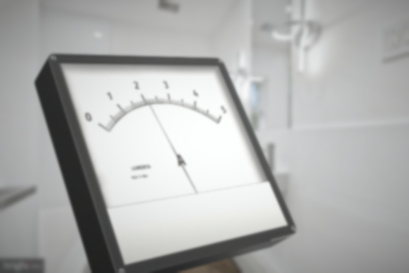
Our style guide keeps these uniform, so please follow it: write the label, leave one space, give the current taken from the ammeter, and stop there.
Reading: 2 A
